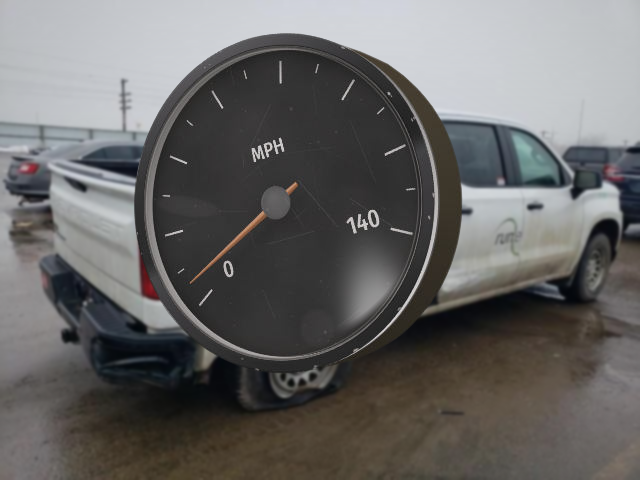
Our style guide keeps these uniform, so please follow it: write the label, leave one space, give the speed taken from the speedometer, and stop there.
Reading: 5 mph
